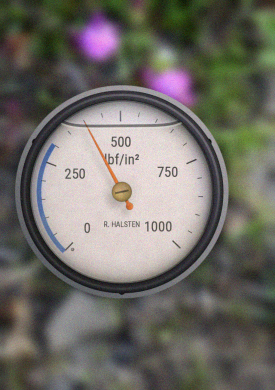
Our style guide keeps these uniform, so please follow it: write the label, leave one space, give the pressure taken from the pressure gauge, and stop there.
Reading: 400 psi
